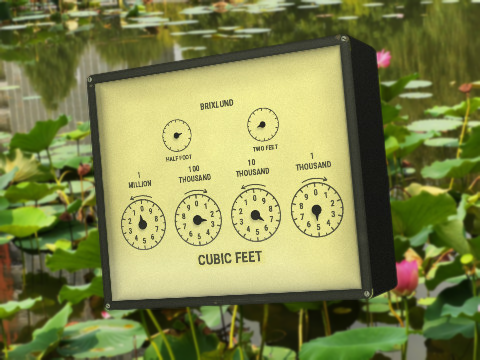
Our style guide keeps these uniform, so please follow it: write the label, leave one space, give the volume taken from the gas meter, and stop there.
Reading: 26500 ft³
